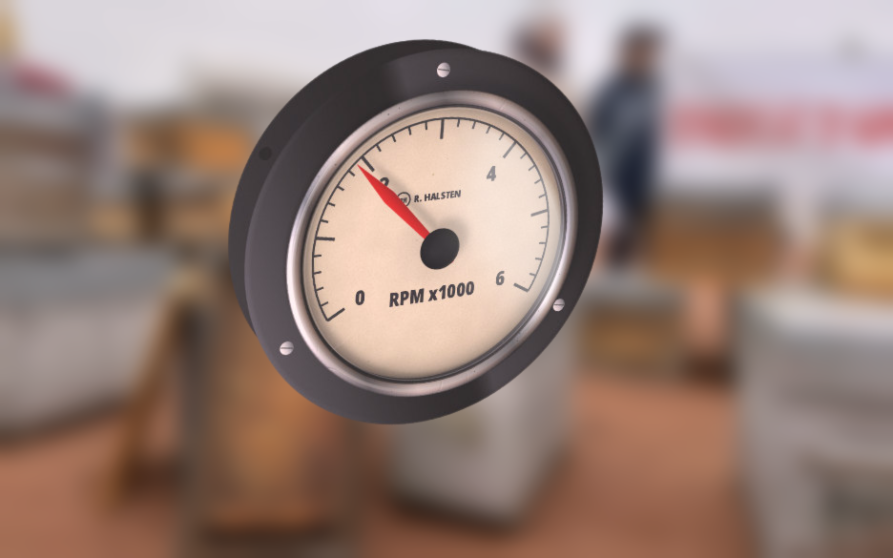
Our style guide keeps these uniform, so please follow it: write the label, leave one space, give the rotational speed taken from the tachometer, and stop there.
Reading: 1900 rpm
